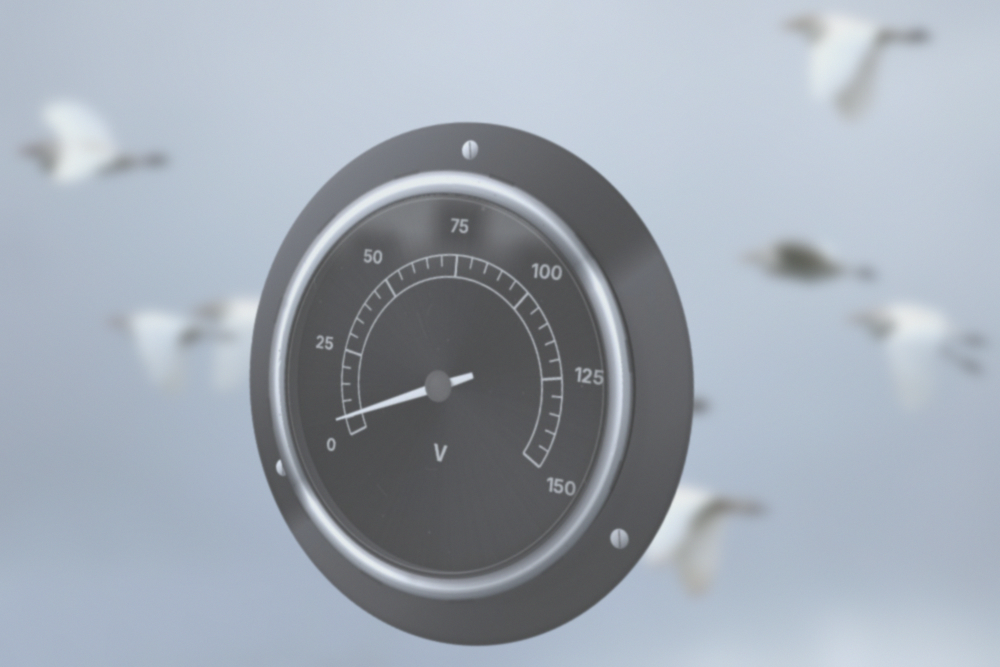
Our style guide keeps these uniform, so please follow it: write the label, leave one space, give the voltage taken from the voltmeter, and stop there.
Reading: 5 V
